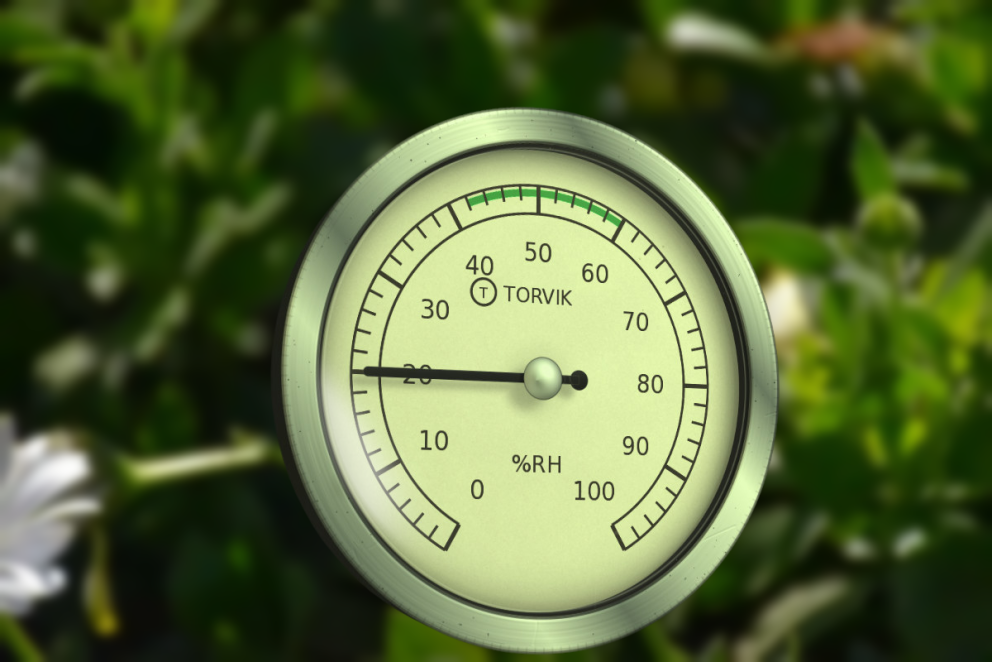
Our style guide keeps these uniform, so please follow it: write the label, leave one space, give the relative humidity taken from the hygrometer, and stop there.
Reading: 20 %
